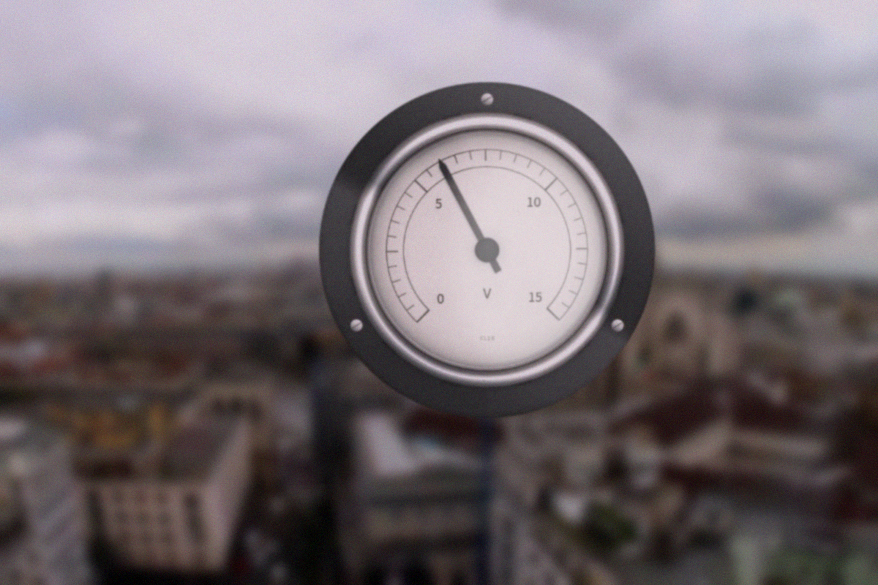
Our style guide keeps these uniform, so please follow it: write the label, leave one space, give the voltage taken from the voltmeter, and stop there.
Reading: 6 V
